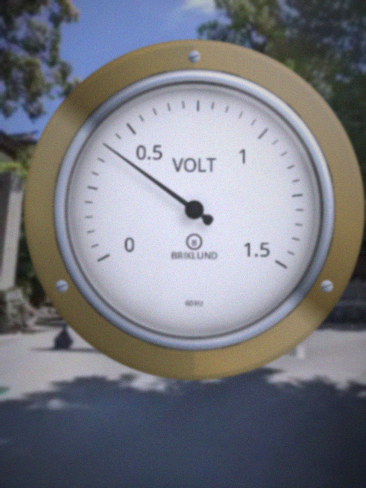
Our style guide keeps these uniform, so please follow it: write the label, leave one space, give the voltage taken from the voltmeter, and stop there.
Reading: 0.4 V
